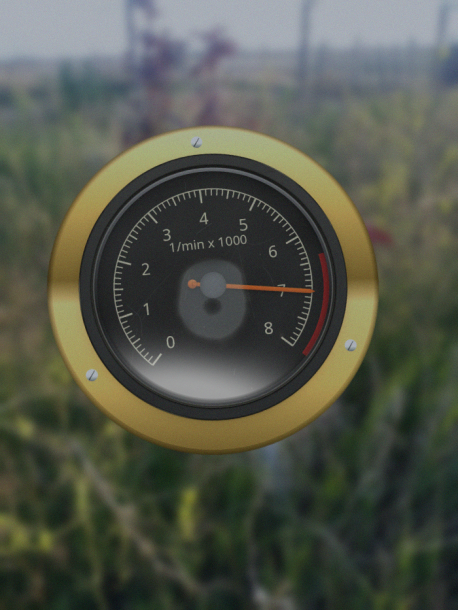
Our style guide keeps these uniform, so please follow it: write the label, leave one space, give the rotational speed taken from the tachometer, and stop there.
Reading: 7000 rpm
